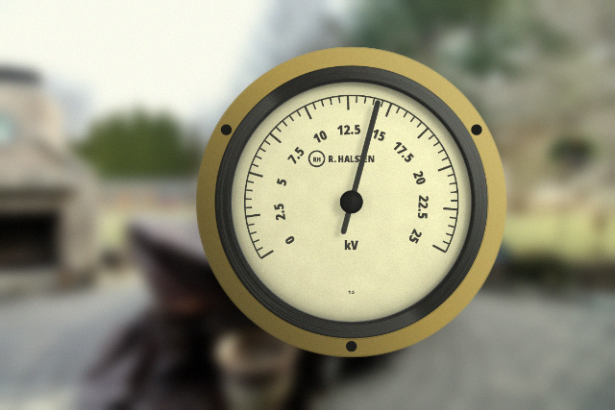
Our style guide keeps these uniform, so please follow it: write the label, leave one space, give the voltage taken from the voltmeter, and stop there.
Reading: 14.25 kV
